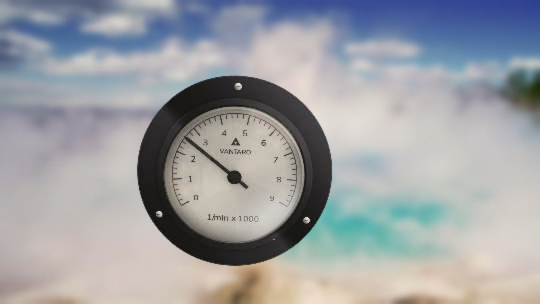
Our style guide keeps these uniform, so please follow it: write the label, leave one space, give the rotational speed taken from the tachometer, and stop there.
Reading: 2600 rpm
